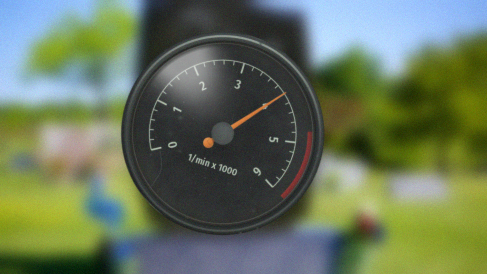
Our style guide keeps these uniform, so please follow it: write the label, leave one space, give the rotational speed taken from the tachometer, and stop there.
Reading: 4000 rpm
